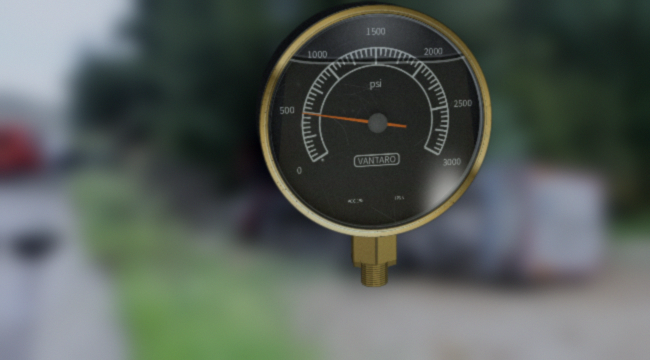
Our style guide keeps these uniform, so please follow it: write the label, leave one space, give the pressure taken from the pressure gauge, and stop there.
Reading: 500 psi
